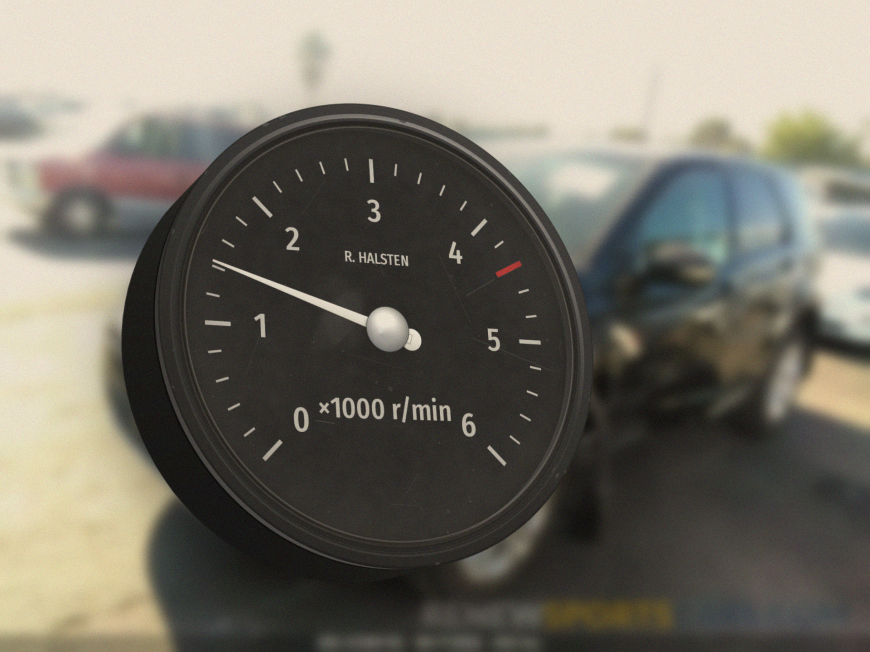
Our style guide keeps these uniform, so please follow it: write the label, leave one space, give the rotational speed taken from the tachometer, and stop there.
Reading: 1400 rpm
